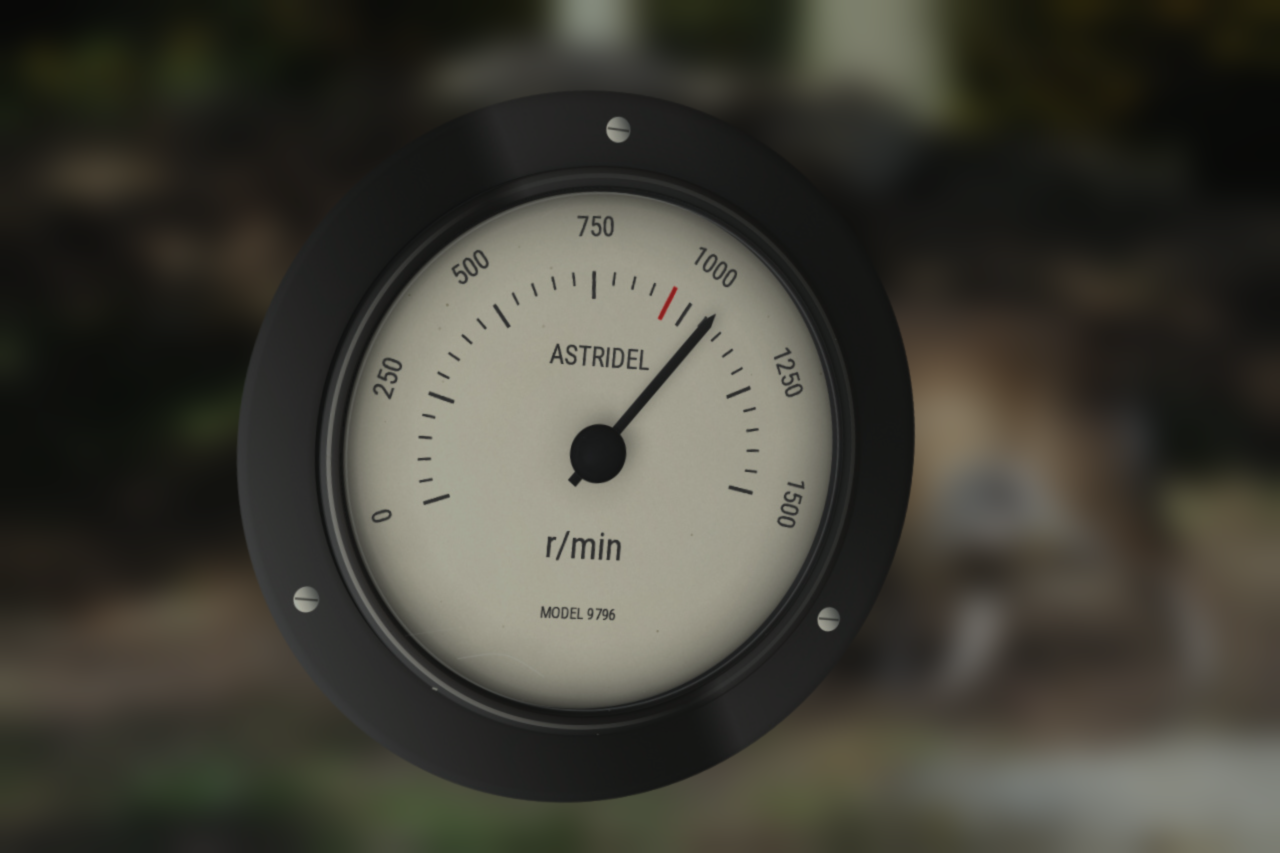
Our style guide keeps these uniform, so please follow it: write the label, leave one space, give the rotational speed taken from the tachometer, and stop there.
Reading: 1050 rpm
